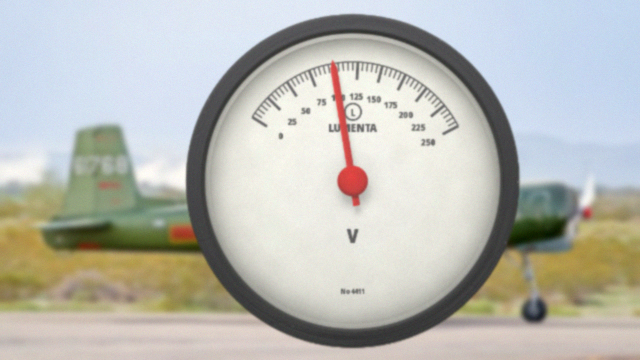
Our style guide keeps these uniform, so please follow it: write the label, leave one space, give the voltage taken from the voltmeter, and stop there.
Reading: 100 V
